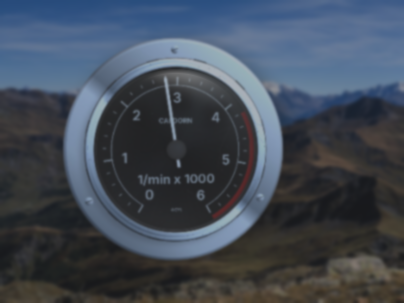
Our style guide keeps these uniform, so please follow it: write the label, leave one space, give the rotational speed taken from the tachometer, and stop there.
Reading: 2800 rpm
